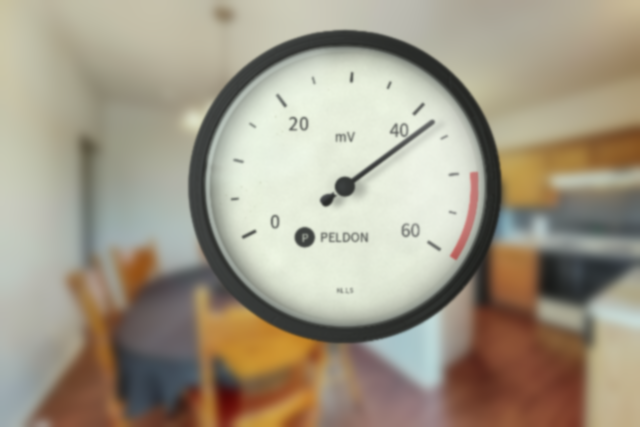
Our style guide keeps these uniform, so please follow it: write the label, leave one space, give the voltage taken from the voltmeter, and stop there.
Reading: 42.5 mV
